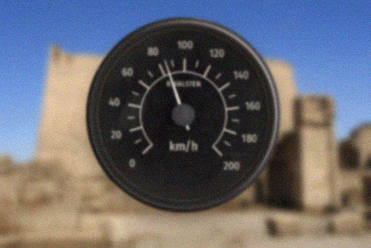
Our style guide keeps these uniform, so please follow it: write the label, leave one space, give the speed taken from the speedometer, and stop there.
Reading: 85 km/h
